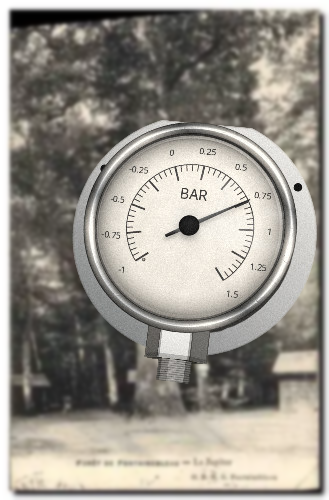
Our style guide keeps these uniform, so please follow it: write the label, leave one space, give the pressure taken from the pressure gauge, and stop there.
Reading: 0.75 bar
